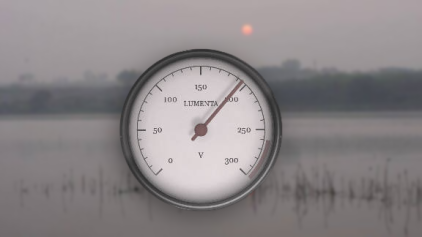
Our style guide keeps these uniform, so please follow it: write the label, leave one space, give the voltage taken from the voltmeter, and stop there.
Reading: 195 V
